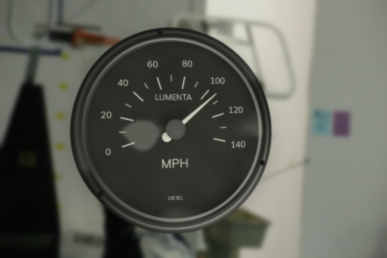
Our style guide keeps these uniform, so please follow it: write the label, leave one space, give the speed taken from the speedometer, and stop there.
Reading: 105 mph
